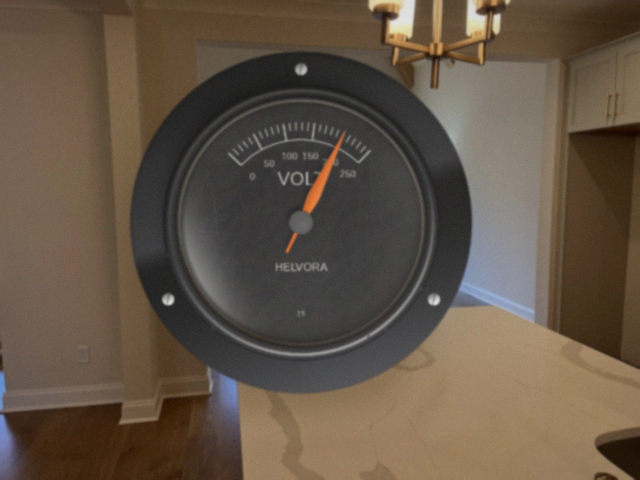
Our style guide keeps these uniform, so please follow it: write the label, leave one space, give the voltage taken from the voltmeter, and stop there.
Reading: 200 V
